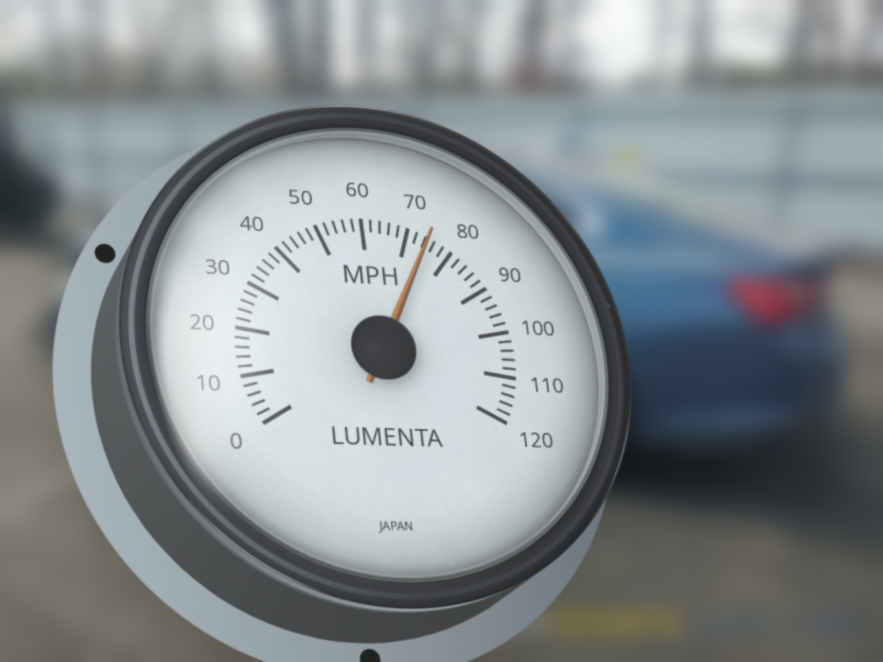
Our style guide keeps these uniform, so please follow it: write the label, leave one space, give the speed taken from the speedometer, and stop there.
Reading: 74 mph
